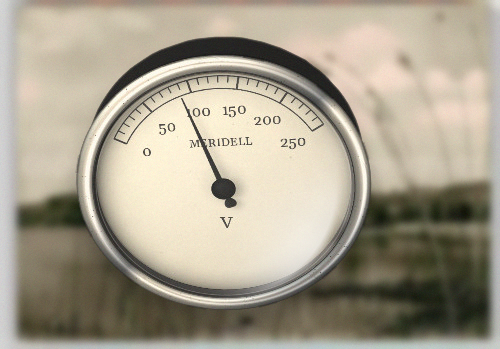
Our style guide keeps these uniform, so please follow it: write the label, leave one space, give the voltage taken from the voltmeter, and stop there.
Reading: 90 V
